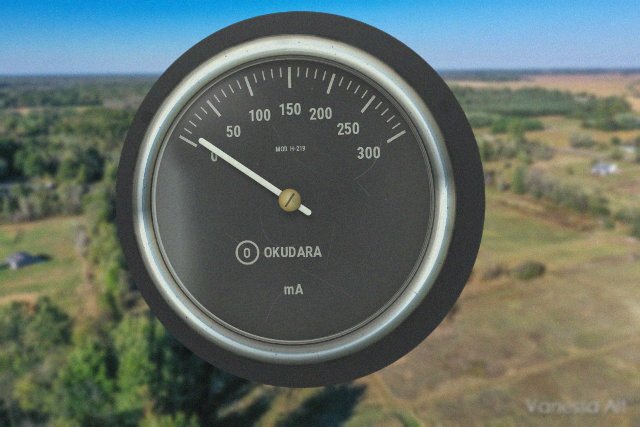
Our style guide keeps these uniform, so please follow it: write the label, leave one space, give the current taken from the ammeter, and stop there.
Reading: 10 mA
